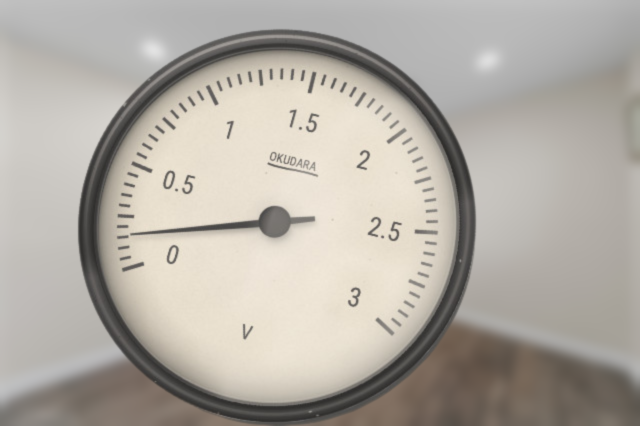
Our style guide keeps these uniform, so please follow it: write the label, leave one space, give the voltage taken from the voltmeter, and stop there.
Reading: 0.15 V
